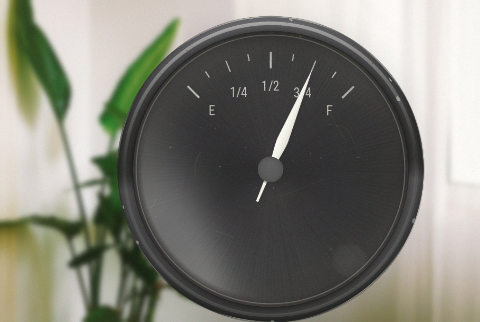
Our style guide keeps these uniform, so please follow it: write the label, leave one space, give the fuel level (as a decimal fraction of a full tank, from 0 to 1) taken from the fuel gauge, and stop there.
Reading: 0.75
